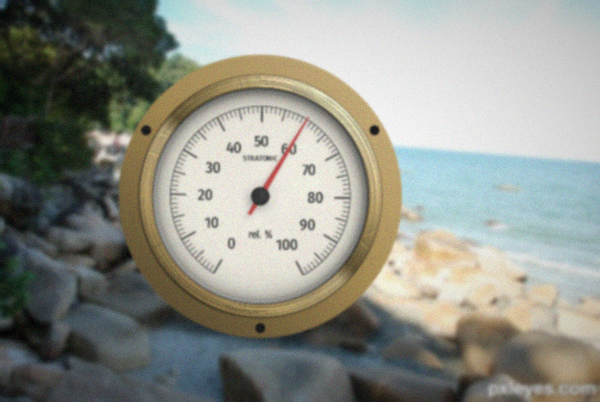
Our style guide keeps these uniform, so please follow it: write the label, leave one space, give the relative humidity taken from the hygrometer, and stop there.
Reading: 60 %
